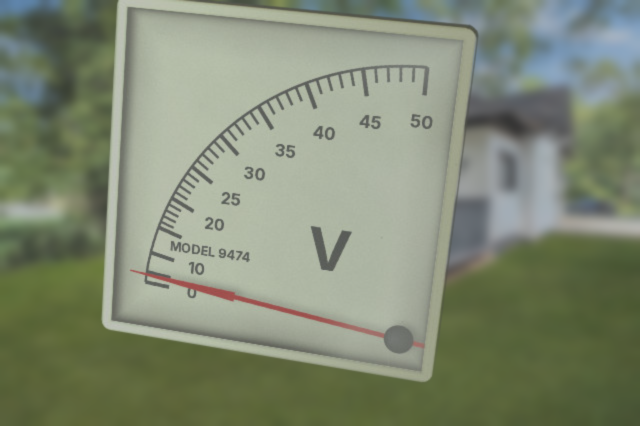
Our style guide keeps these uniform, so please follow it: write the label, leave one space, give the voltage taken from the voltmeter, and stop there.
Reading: 5 V
